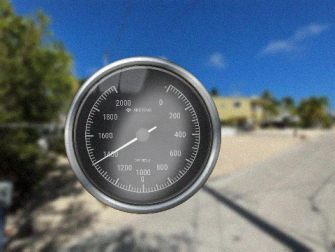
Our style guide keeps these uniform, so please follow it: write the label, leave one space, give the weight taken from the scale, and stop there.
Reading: 1400 g
